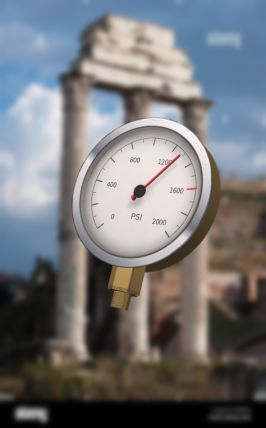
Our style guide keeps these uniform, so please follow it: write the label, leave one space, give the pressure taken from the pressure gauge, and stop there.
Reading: 1300 psi
